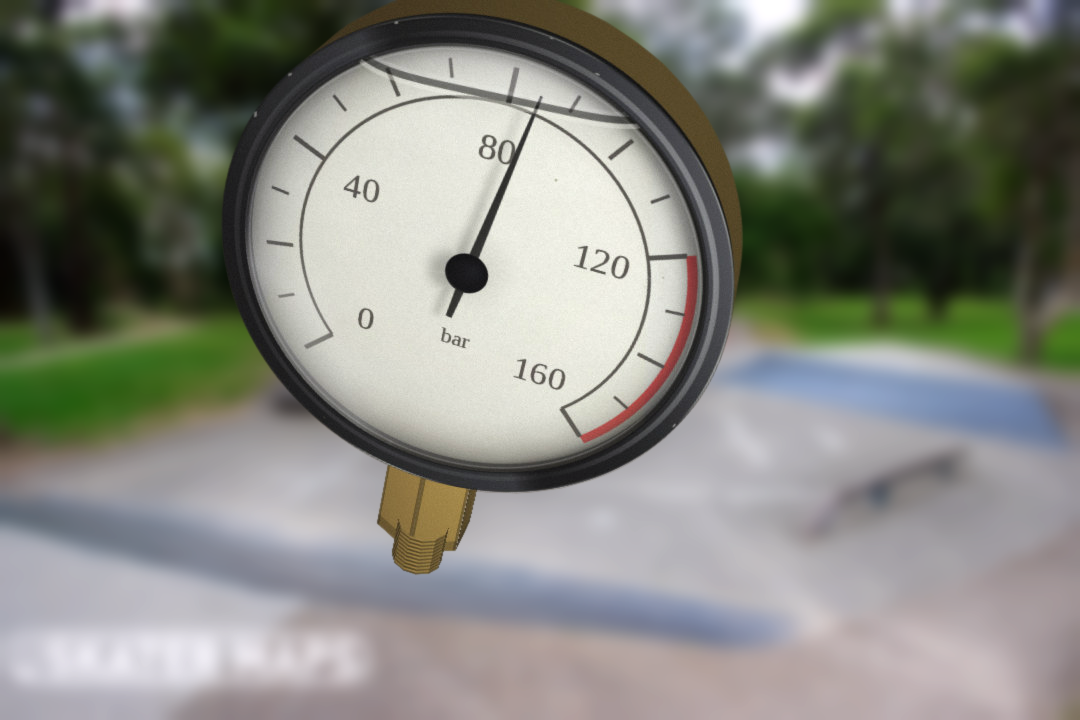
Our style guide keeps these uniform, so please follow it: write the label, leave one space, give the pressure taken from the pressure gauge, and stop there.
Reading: 85 bar
